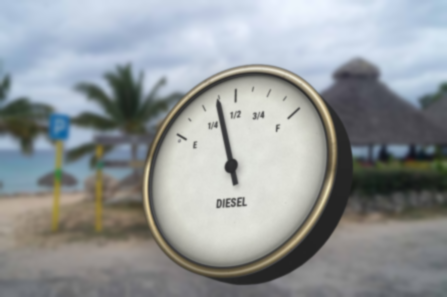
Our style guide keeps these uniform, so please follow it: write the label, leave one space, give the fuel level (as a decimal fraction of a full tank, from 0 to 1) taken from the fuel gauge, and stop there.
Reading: 0.375
